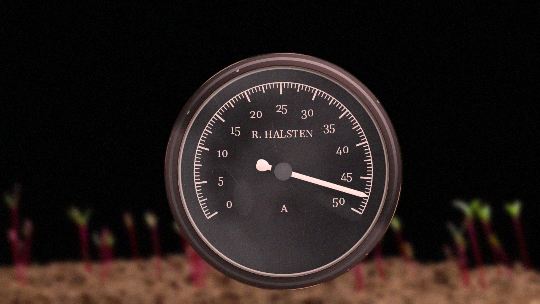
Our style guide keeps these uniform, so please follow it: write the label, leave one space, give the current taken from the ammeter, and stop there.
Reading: 47.5 A
